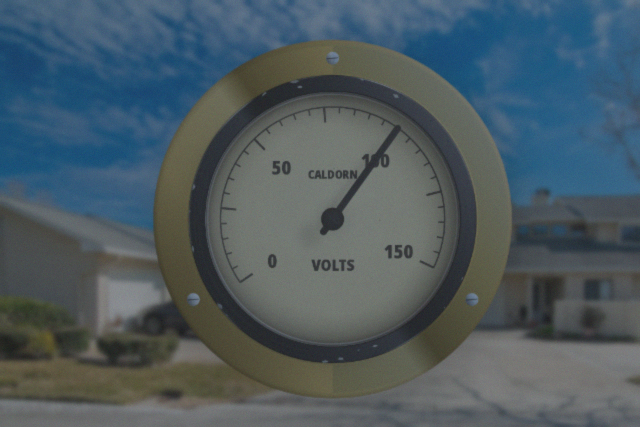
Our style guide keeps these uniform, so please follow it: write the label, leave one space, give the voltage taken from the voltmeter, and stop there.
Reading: 100 V
